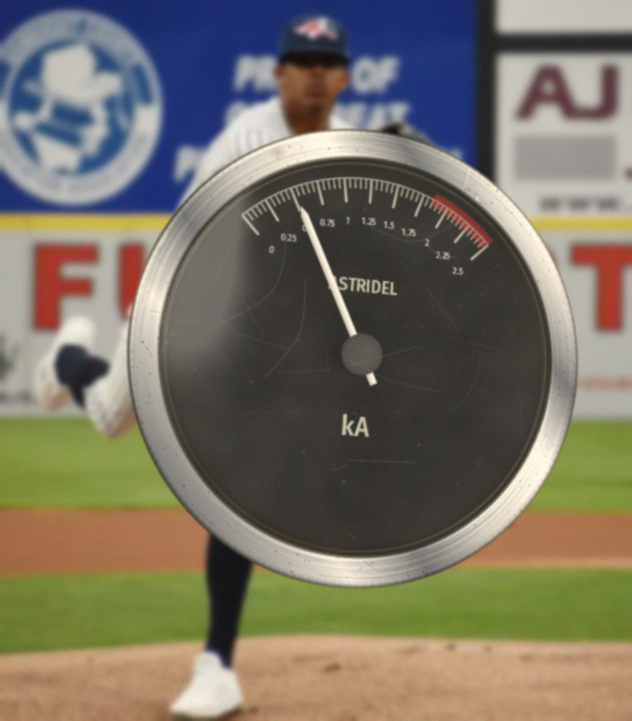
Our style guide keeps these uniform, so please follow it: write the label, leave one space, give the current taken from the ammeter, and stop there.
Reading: 0.5 kA
